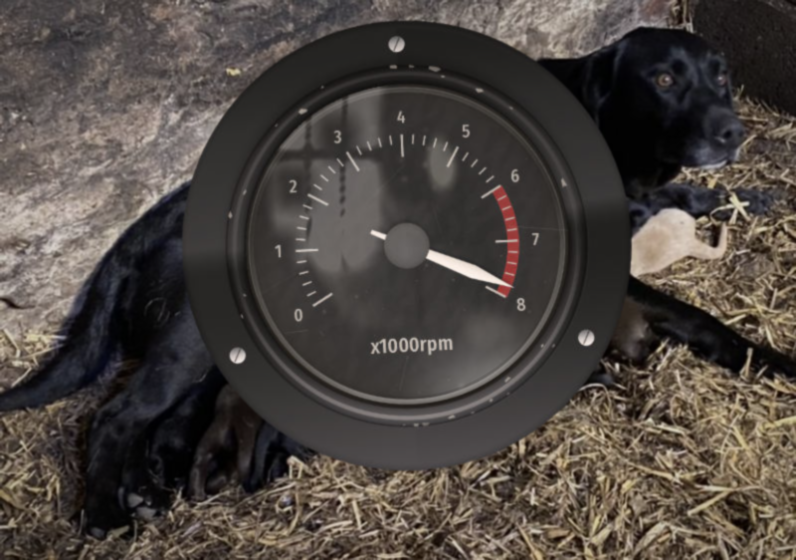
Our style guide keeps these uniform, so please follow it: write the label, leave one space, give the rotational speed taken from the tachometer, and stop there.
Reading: 7800 rpm
